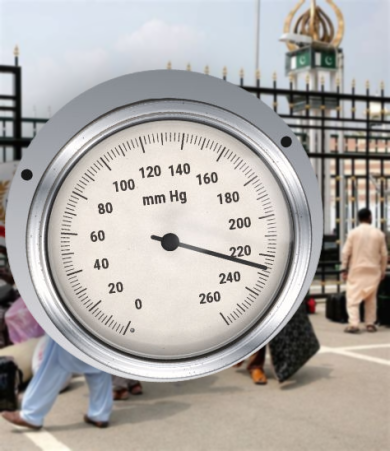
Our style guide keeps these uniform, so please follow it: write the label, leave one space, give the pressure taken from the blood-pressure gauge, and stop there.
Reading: 226 mmHg
